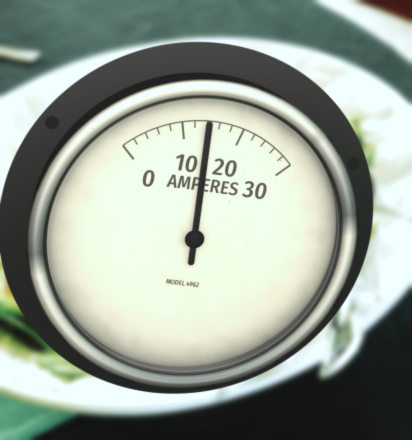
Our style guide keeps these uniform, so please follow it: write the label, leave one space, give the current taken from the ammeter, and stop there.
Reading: 14 A
